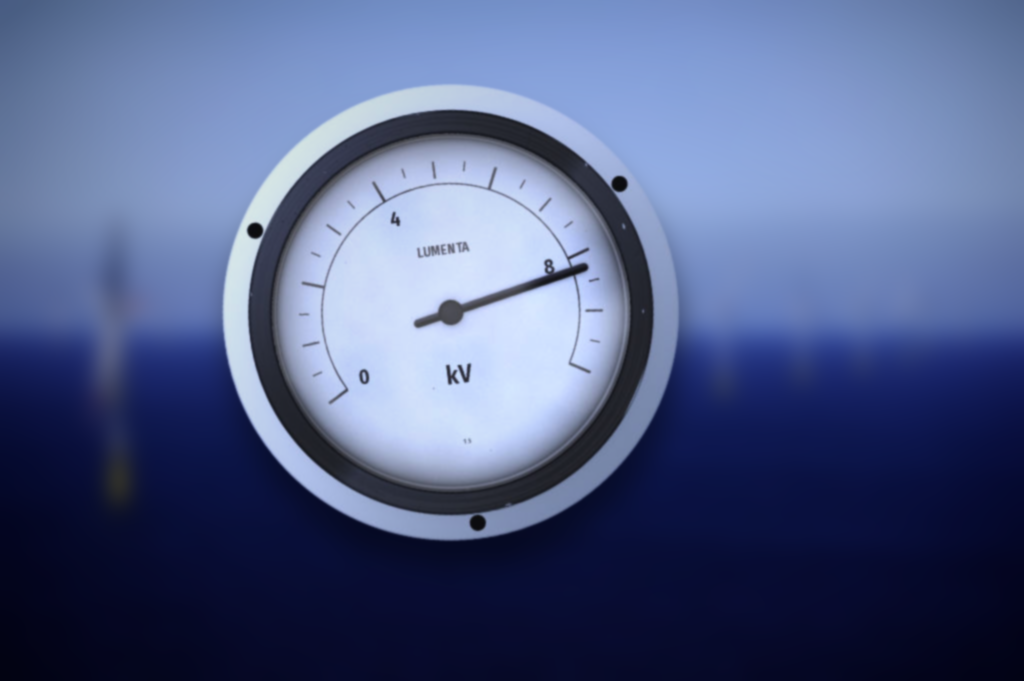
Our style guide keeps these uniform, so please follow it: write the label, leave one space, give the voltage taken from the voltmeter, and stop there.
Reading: 8.25 kV
